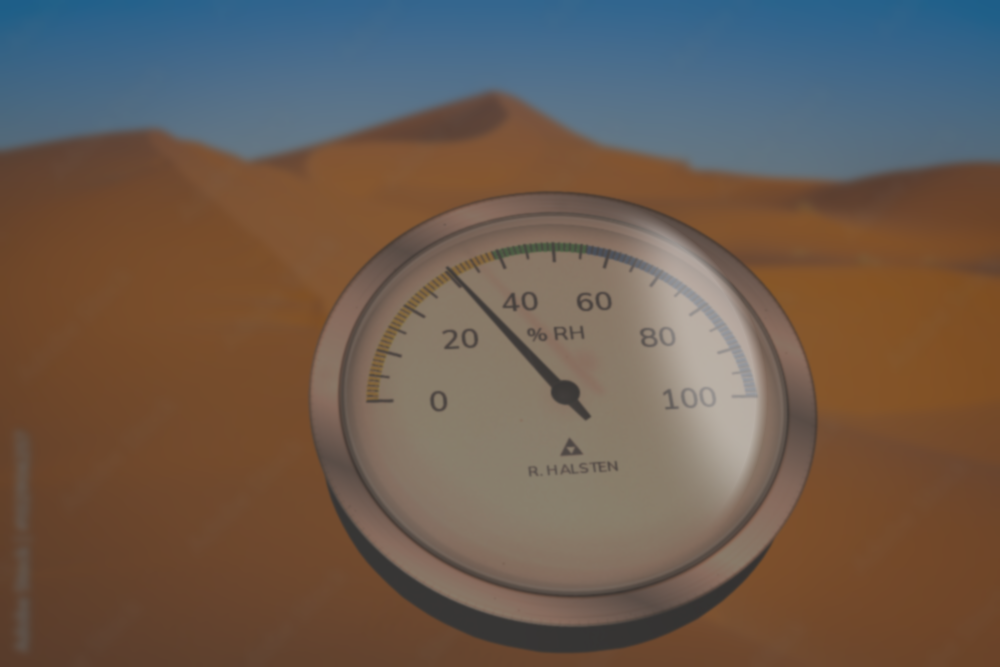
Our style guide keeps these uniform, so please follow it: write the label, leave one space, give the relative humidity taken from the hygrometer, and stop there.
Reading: 30 %
